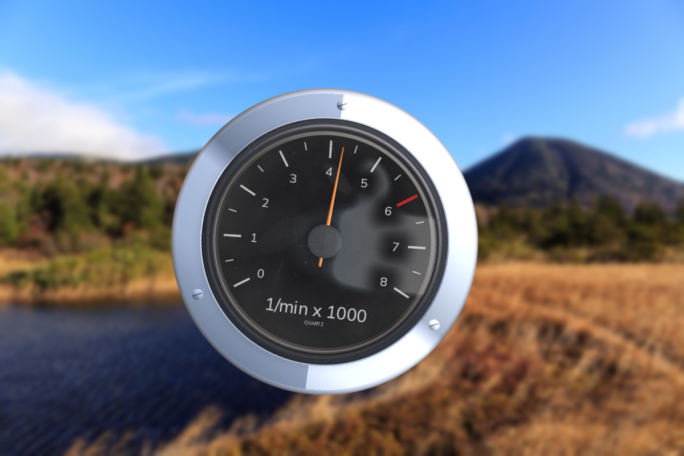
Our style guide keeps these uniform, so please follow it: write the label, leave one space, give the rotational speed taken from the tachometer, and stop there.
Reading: 4250 rpm
